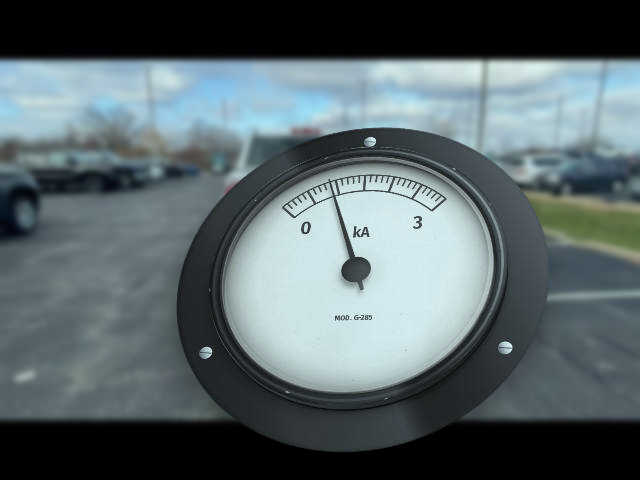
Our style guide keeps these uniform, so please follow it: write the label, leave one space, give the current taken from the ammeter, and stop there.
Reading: 0.9 kA
